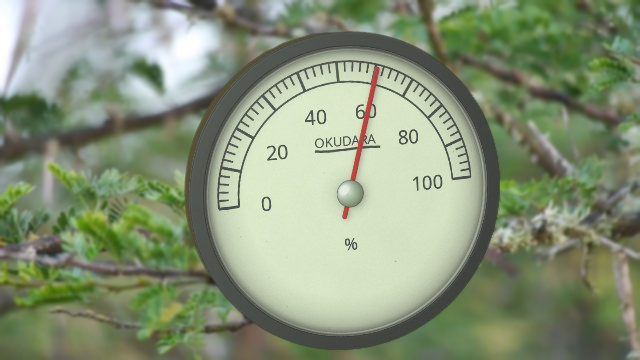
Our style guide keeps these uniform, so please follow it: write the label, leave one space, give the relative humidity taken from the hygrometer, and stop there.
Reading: 60 %
